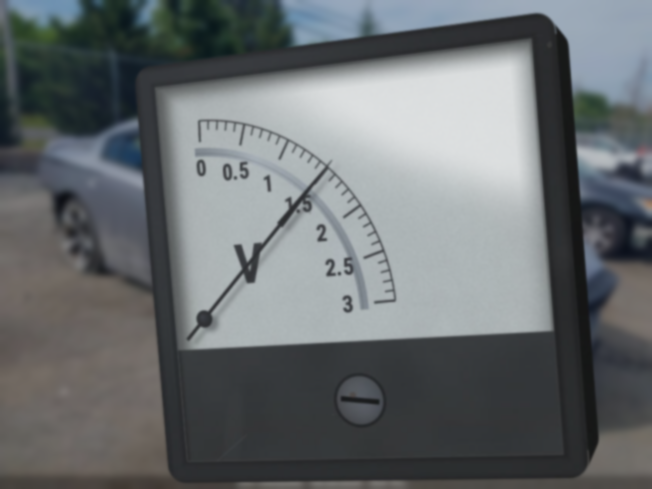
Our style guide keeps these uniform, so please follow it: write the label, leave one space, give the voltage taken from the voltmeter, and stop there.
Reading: 1.5 V
